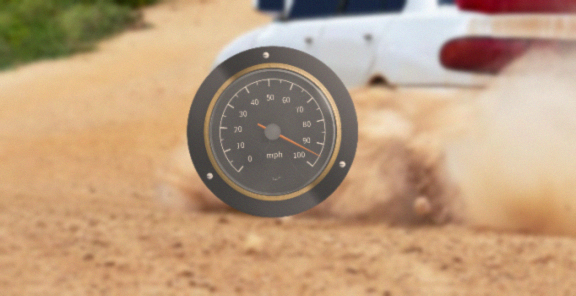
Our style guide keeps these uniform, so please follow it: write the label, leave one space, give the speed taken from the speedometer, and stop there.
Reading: 95 mph
